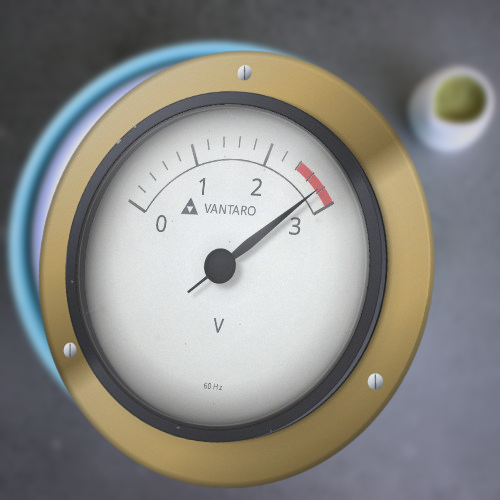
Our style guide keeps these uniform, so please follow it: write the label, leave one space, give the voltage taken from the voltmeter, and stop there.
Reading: 2.8 V
